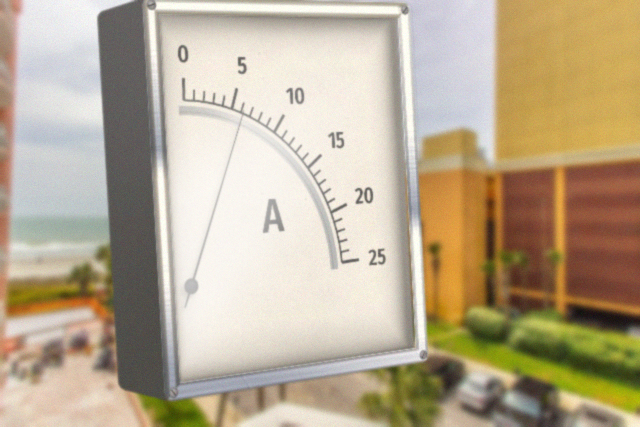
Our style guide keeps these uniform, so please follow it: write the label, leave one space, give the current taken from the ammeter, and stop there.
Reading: 6 A
